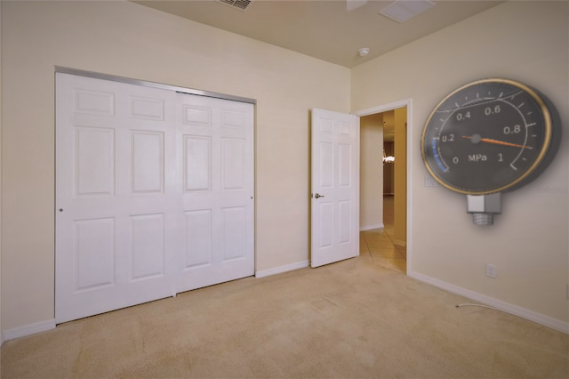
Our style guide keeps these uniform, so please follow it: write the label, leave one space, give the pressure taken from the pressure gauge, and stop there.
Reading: 0.9 MPa
